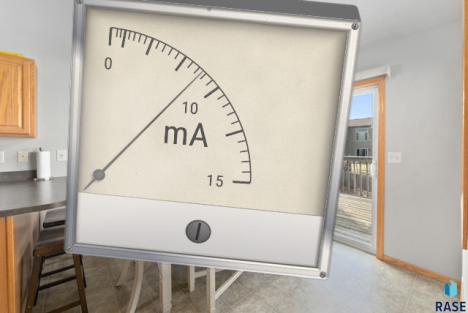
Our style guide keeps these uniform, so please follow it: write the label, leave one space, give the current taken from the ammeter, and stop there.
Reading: 8.75 mA
